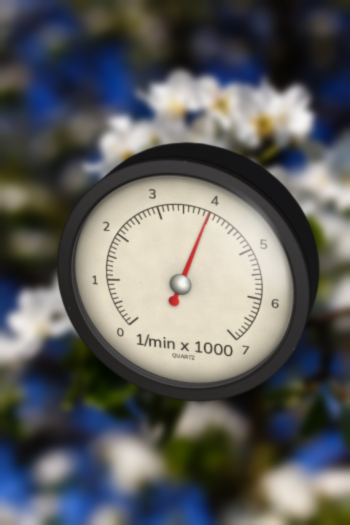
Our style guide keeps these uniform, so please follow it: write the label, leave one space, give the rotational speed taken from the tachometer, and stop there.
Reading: 4000 rpm
